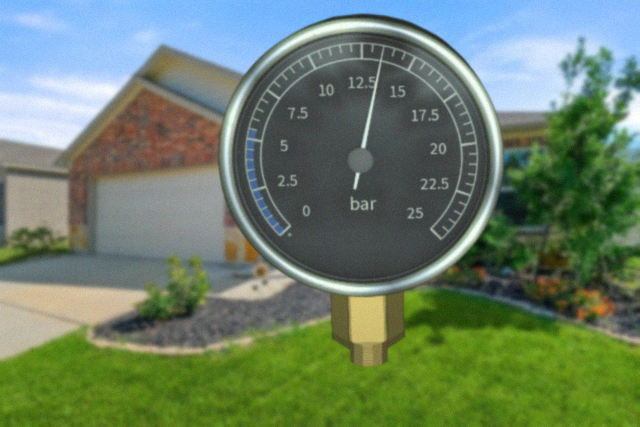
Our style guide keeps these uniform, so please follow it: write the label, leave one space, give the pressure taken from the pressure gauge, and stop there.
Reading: 13.5 bar
